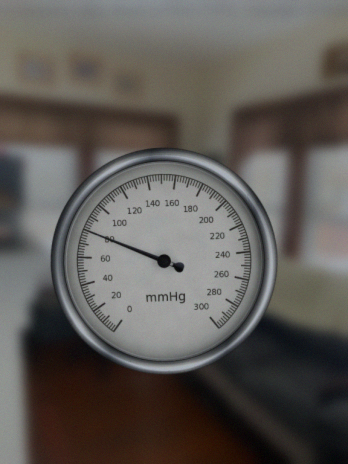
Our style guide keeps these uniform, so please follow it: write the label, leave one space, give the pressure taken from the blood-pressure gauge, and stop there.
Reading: 80 mmHg
